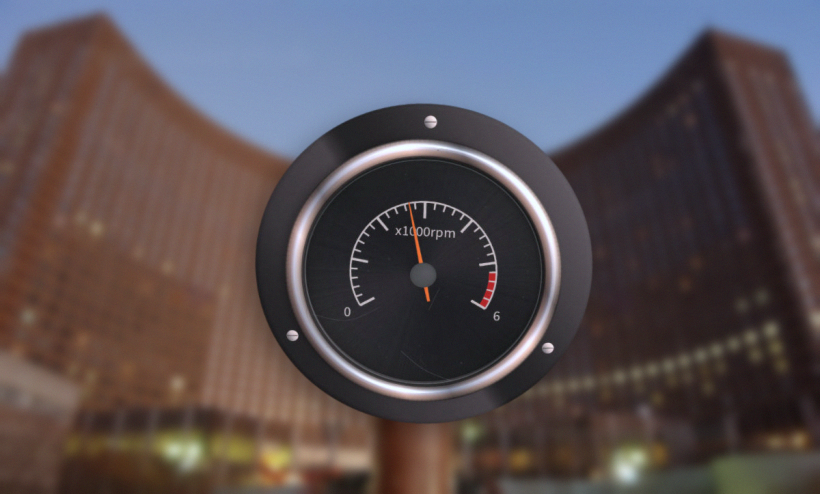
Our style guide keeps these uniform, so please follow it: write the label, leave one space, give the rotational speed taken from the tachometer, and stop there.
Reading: 2700 rpm
